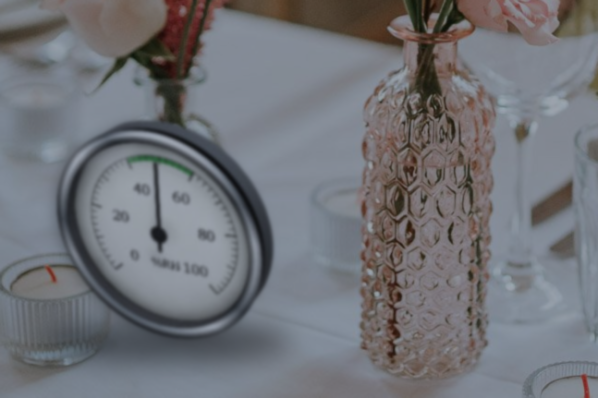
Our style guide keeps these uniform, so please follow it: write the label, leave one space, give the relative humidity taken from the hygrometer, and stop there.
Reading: 50 %
